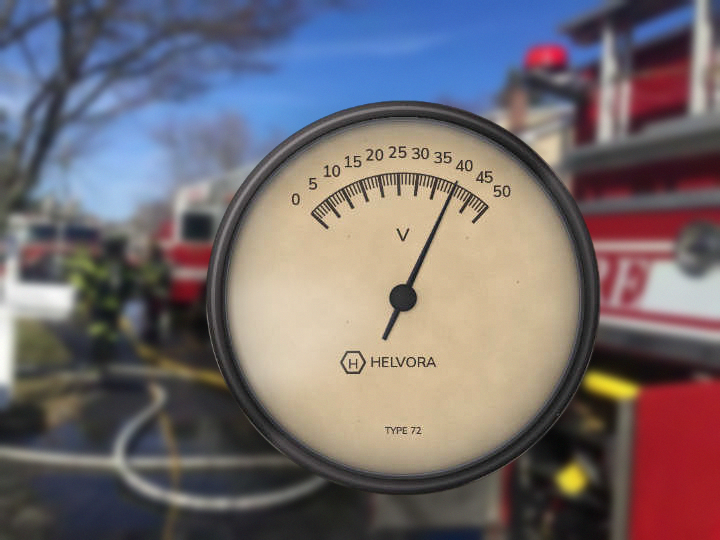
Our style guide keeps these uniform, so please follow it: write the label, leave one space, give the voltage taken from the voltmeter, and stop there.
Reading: 40 V
